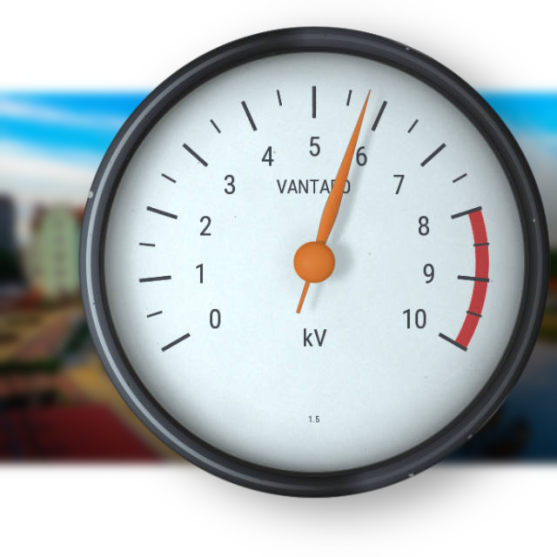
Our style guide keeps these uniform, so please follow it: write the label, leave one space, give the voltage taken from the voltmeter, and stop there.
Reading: 5.75 kV
